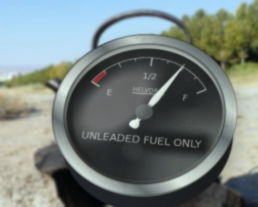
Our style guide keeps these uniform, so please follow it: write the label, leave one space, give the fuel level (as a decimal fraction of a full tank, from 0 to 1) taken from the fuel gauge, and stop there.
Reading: 0.75
